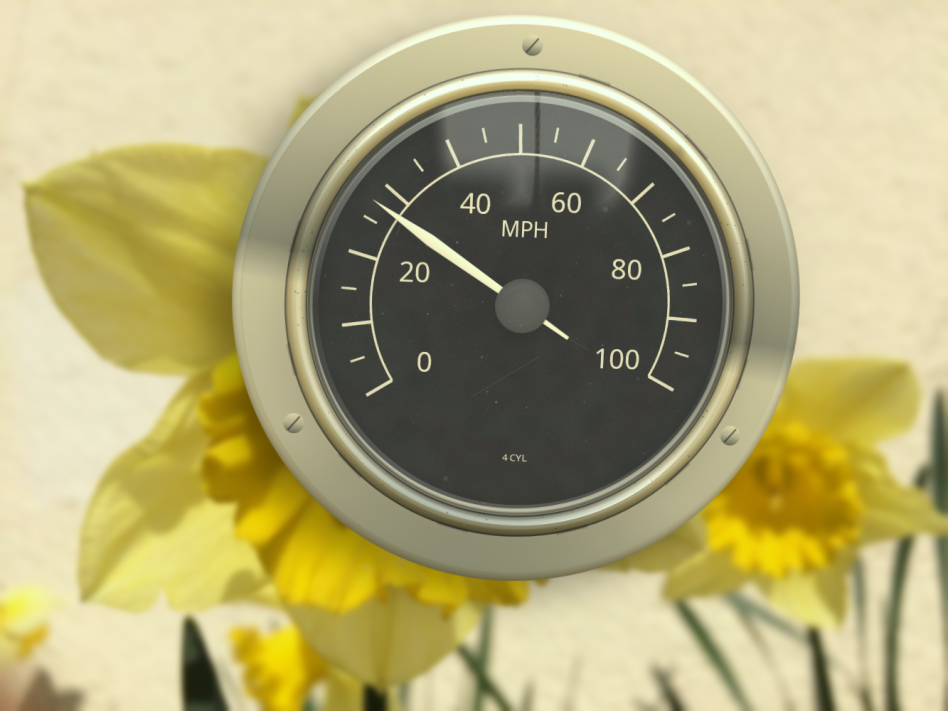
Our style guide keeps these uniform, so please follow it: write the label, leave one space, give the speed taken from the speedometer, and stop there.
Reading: 27.5 mph
